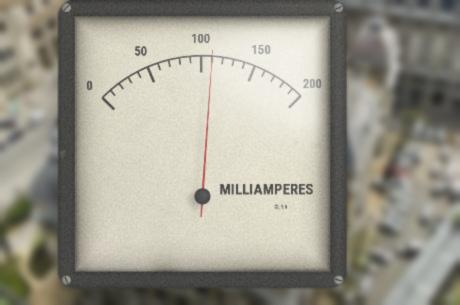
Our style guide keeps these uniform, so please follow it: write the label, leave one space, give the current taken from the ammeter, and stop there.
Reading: 110 mA
